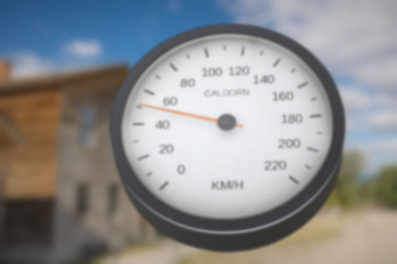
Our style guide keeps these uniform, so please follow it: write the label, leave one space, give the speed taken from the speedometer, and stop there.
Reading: 50 km/h
